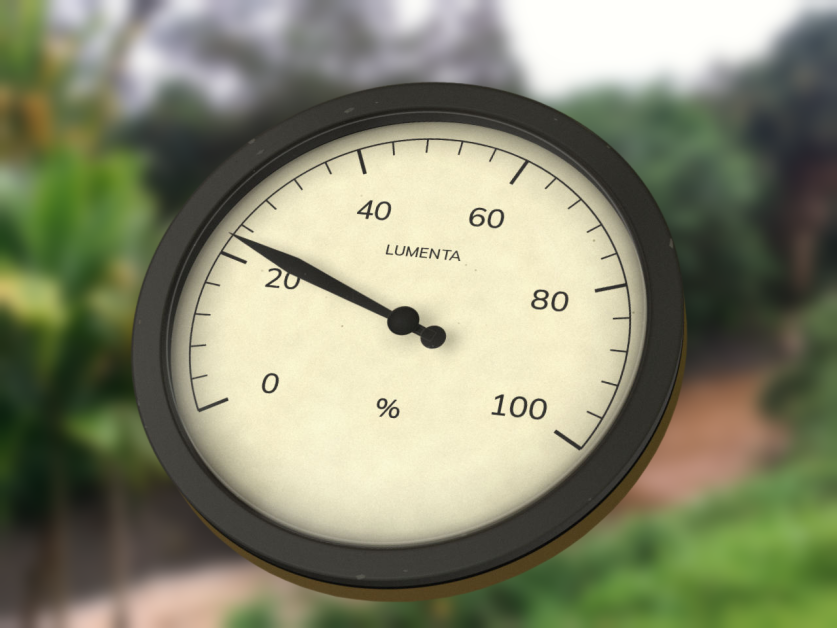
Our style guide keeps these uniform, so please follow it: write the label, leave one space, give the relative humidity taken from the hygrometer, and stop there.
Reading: 22 %
